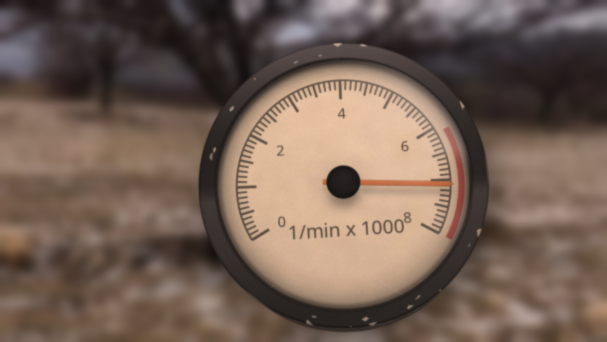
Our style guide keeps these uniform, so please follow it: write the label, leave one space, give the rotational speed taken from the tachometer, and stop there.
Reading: 7100 rpm
